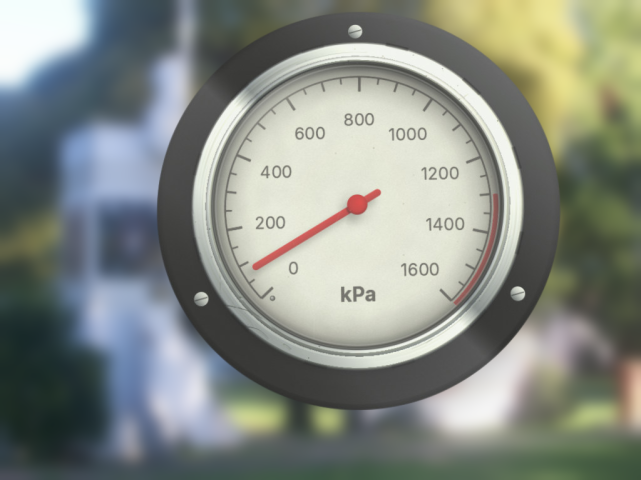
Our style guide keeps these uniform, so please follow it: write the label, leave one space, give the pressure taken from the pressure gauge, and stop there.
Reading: 75 kPa
